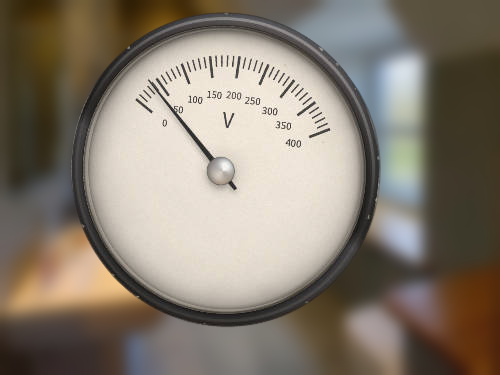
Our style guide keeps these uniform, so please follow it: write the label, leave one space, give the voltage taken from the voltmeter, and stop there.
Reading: 40 V
